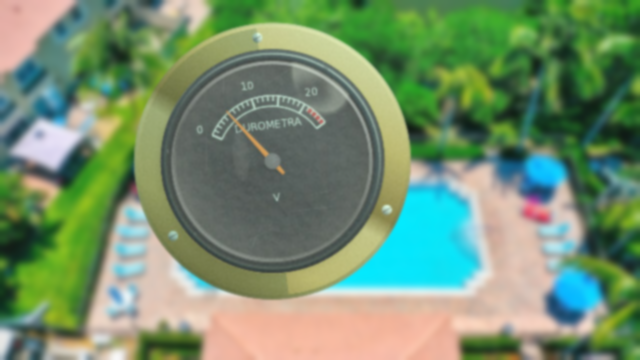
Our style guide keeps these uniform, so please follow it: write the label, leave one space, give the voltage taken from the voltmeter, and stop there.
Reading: 5 V
